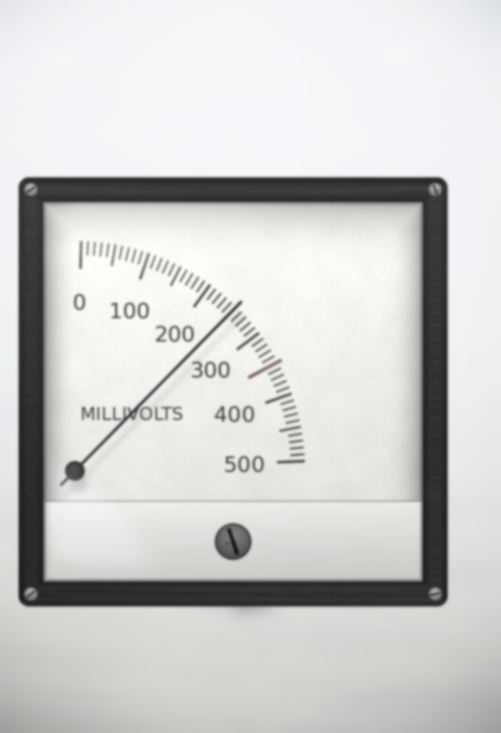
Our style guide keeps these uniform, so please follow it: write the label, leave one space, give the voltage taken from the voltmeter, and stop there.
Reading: 250 mV
